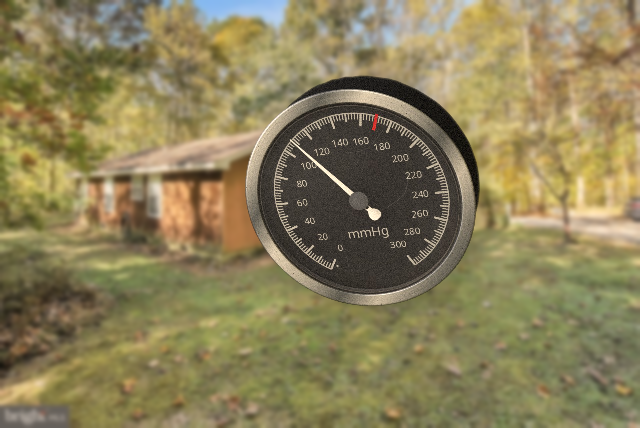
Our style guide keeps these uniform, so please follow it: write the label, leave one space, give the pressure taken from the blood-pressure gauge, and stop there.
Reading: 110 mmHg
